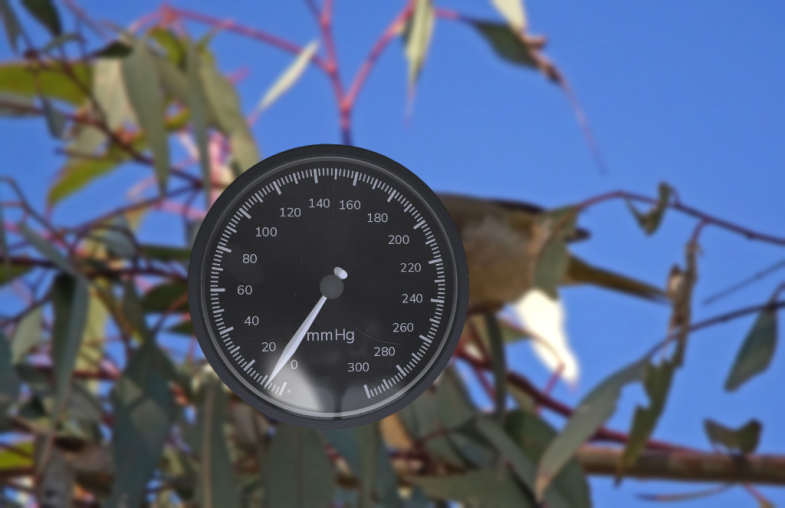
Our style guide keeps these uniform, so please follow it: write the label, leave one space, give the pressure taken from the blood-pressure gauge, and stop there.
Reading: 8 mmHg
